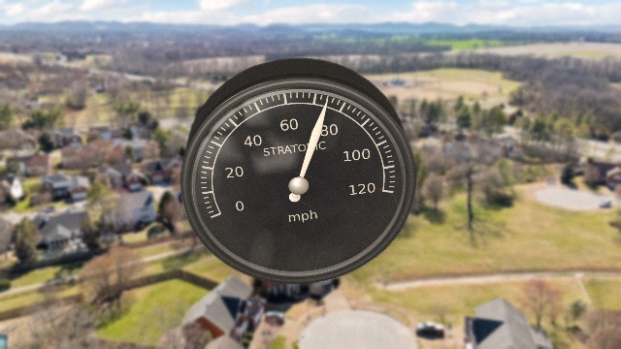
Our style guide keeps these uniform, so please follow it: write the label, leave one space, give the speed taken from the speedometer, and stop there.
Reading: 74 mph
